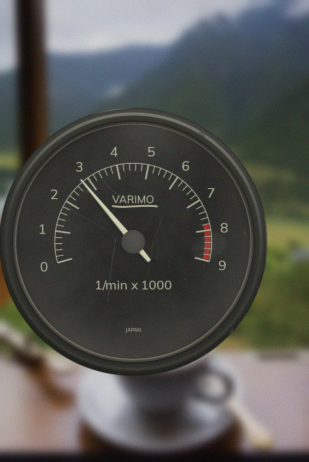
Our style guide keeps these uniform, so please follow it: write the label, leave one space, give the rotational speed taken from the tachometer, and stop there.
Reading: 2800 rpm
